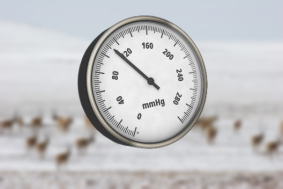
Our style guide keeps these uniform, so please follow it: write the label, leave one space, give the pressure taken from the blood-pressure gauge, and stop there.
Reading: 110 mmHg
